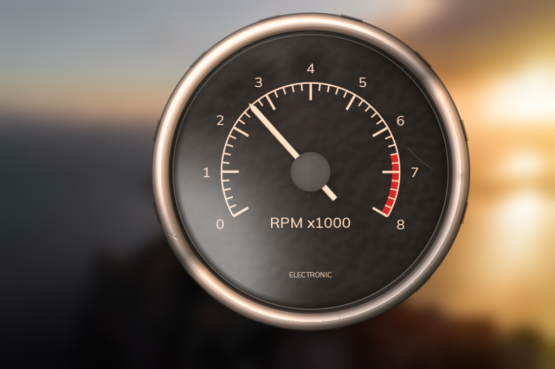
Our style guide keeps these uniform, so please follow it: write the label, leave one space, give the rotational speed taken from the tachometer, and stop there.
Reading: 2600 rpm
